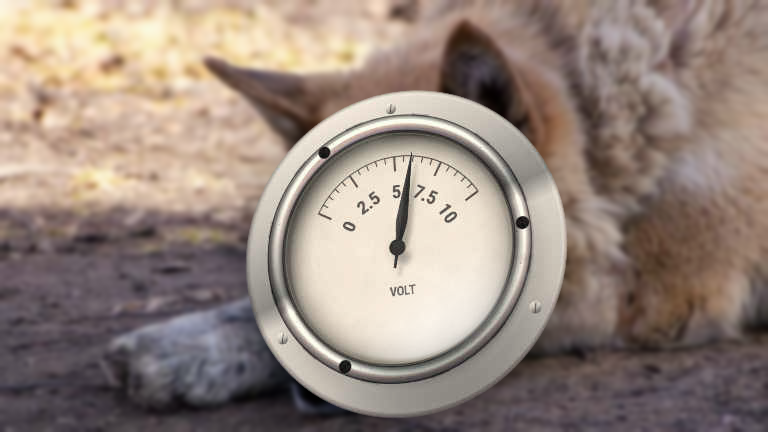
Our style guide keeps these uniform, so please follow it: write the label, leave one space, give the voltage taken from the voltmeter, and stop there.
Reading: 6 V
